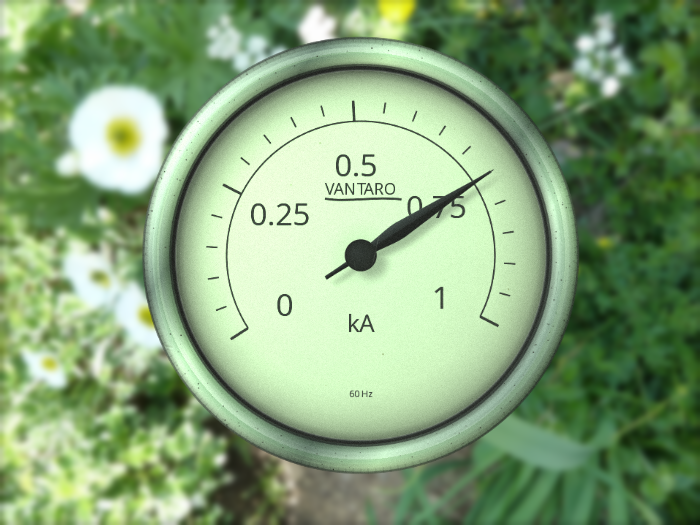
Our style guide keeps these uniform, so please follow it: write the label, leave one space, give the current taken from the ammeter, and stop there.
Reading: 0.75 kA
